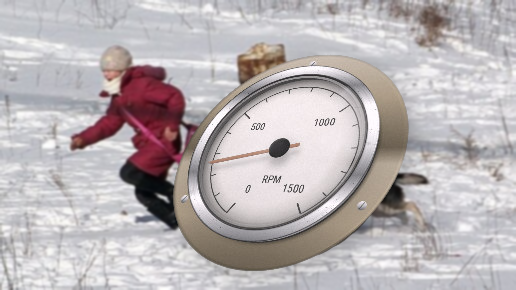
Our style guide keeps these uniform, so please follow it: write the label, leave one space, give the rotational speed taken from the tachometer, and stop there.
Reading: 250 rpm
